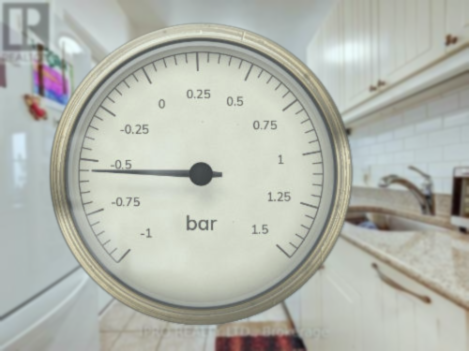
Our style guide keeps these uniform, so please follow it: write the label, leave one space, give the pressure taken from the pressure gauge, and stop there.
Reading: -0.55 bar
